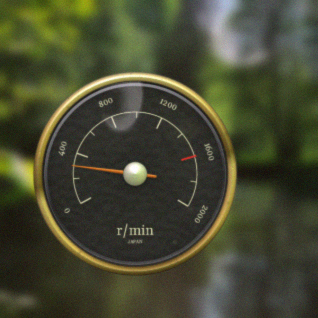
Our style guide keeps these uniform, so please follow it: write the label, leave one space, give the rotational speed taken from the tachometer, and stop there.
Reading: 300 rpm
